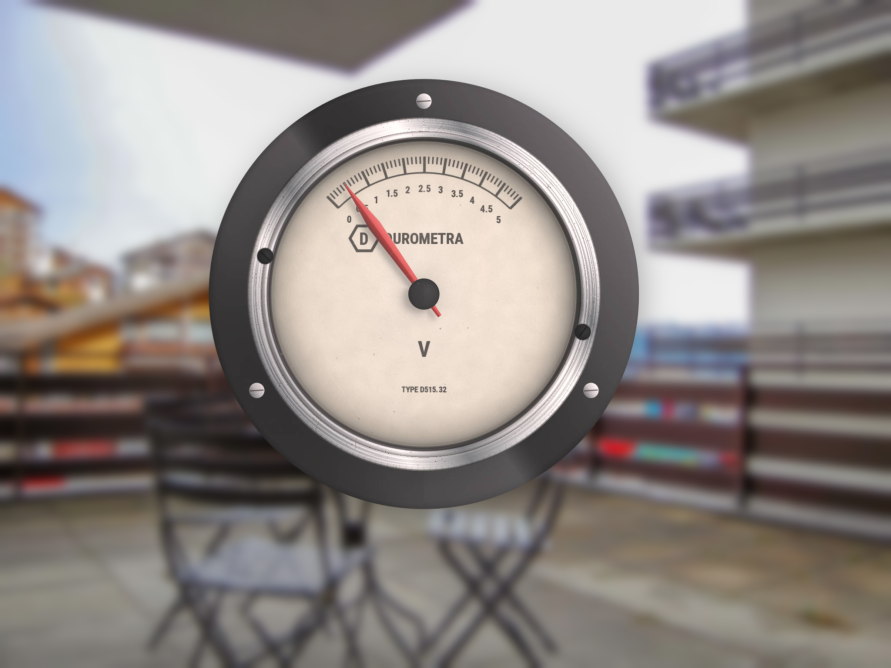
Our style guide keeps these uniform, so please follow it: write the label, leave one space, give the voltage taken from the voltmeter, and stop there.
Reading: 0.5 V
